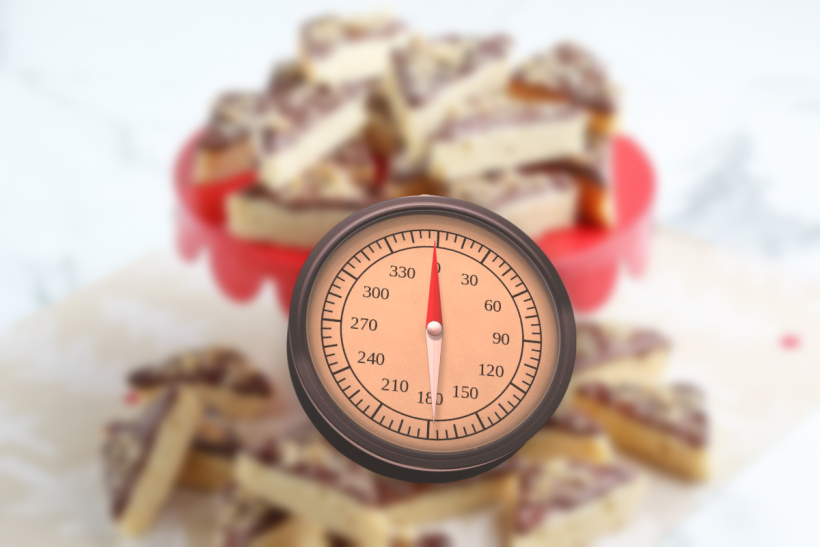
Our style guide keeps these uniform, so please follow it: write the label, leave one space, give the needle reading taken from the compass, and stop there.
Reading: 357.5 °
